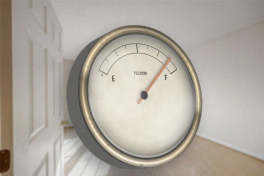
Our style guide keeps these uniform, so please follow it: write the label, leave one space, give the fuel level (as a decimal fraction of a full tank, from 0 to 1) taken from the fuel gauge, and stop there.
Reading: 0.875
